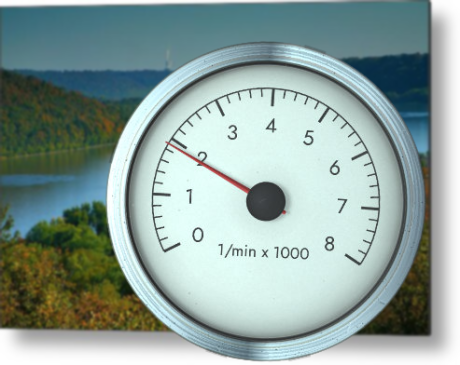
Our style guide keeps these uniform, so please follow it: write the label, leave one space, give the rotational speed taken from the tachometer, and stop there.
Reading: 1900 rpm
